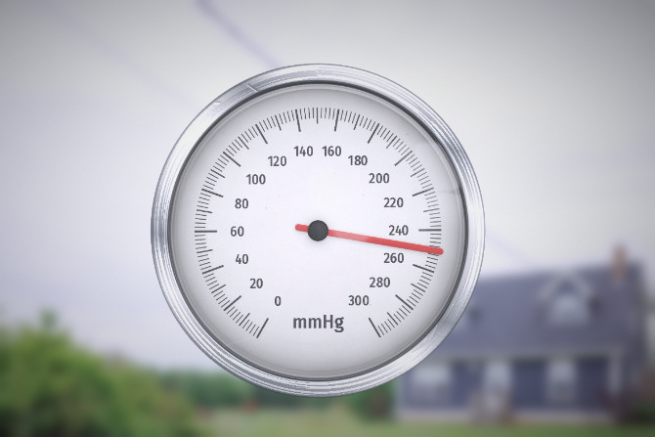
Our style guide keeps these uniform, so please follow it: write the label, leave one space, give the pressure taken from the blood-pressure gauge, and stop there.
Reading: 250 mmHg
